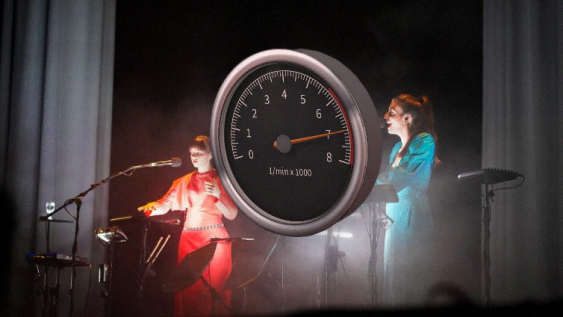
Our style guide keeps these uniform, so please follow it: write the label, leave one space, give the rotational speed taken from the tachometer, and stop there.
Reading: 7000 rpm
